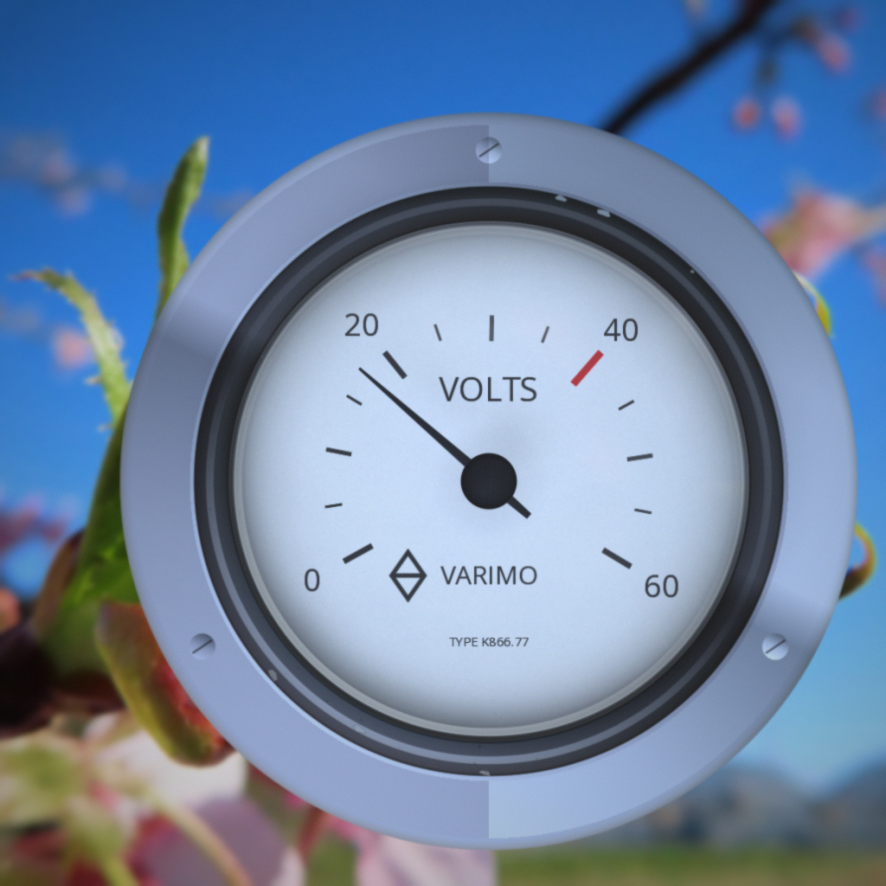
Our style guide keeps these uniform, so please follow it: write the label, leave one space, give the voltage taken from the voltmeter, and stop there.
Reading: 17.5 V
